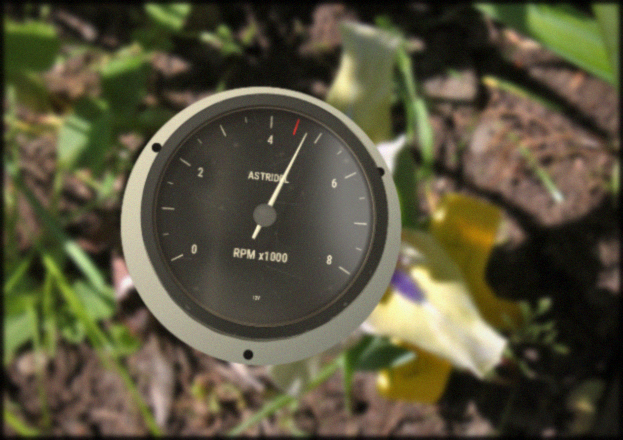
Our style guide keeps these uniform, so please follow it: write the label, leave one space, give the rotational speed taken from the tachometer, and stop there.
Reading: 4750 rpm
